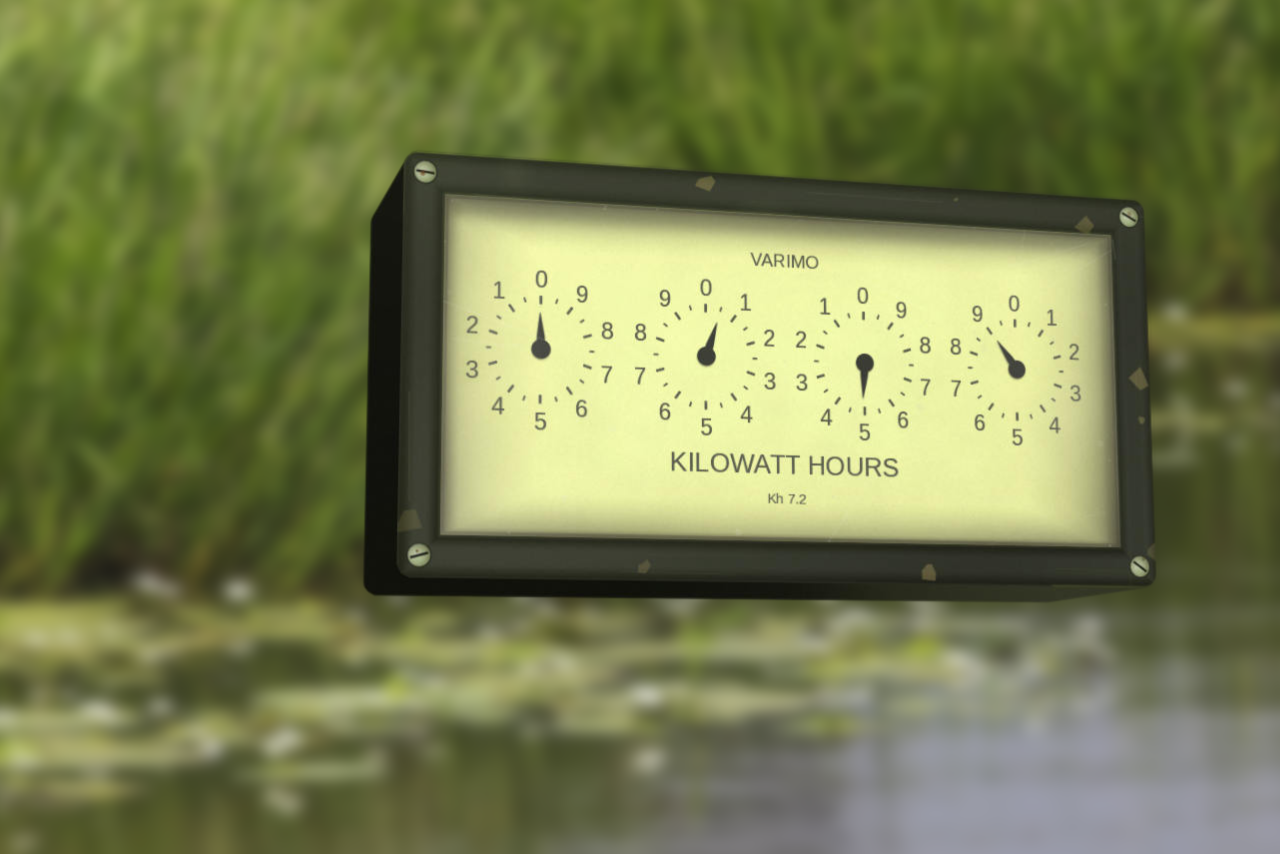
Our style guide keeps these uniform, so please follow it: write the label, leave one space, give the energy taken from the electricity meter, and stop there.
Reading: 49 kWh
